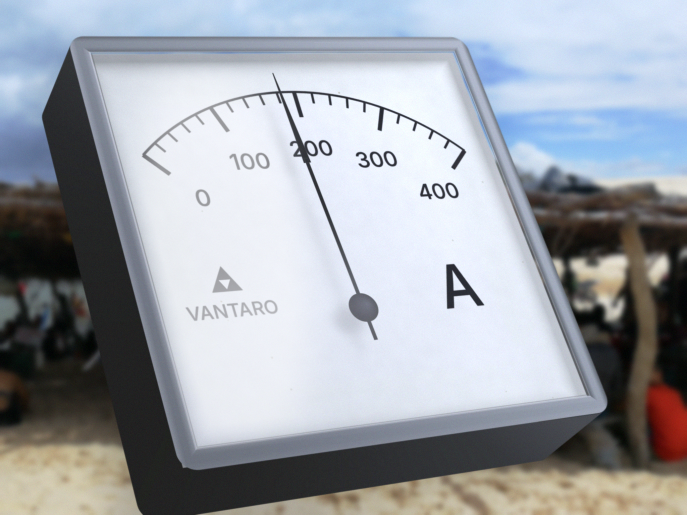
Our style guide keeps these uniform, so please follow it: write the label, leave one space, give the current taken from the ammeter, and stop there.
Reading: 180 A
